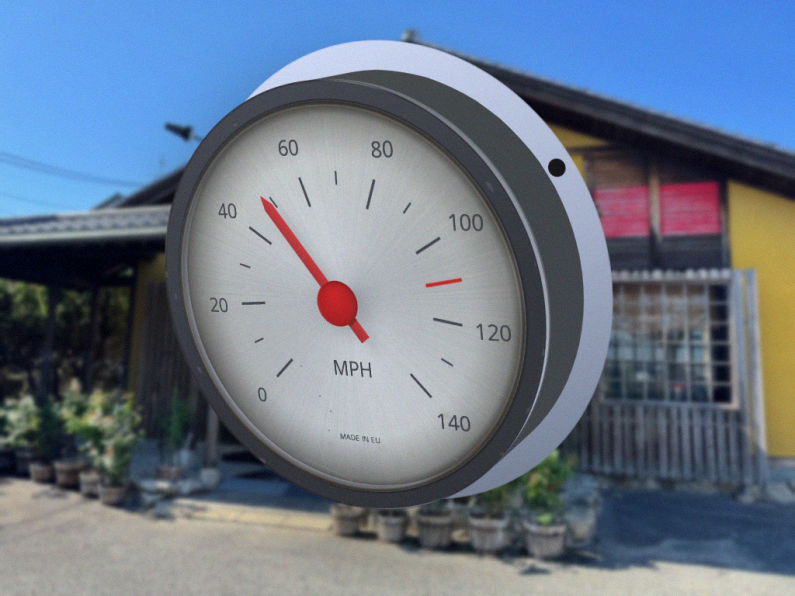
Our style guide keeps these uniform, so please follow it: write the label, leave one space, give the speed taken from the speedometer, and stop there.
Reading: 50 mph
